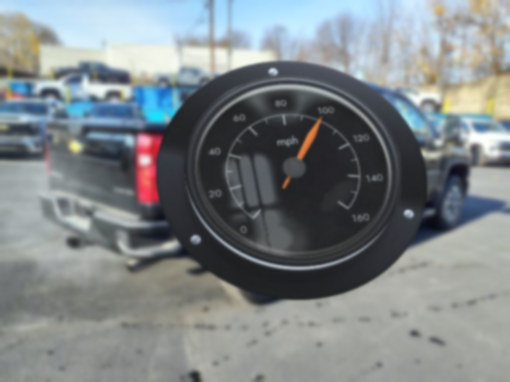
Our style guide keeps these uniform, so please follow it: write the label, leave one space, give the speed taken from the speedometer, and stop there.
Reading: 100 mph
